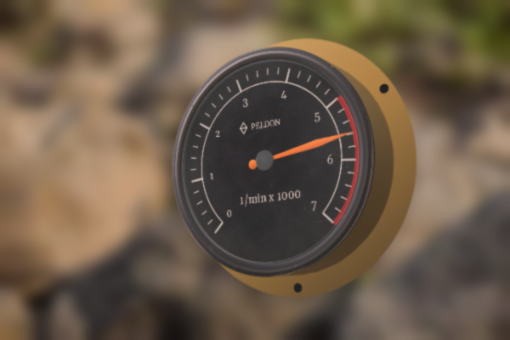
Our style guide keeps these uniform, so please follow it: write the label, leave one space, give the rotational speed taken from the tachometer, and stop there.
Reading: 5600 rpm
